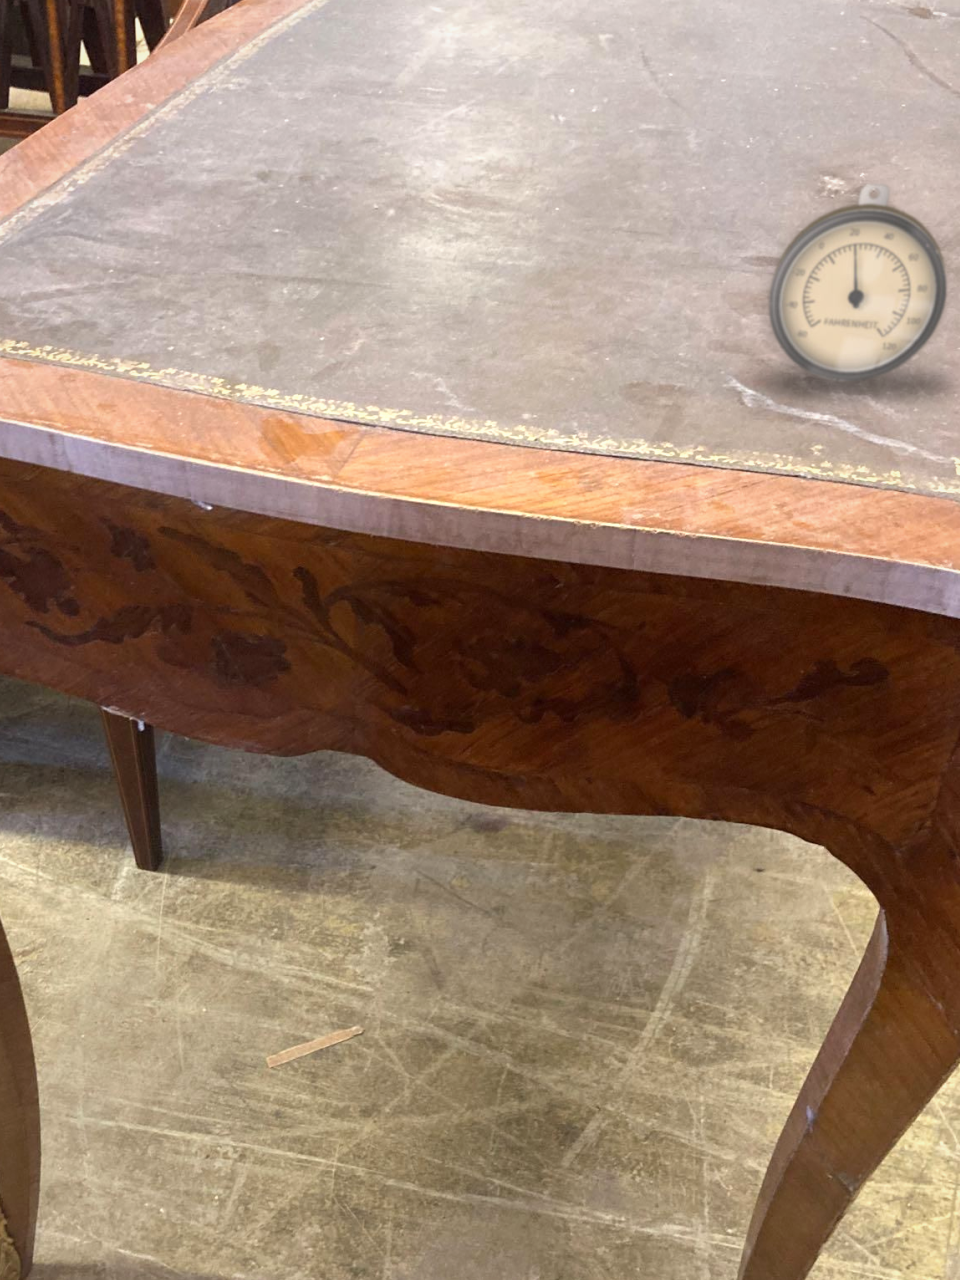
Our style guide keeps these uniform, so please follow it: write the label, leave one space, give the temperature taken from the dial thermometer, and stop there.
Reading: 20 °F
